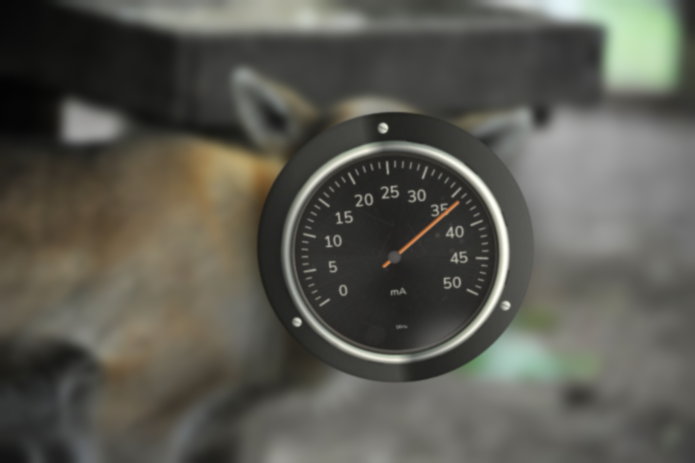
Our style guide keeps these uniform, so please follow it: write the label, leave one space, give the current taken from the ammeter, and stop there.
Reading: 36 mA
